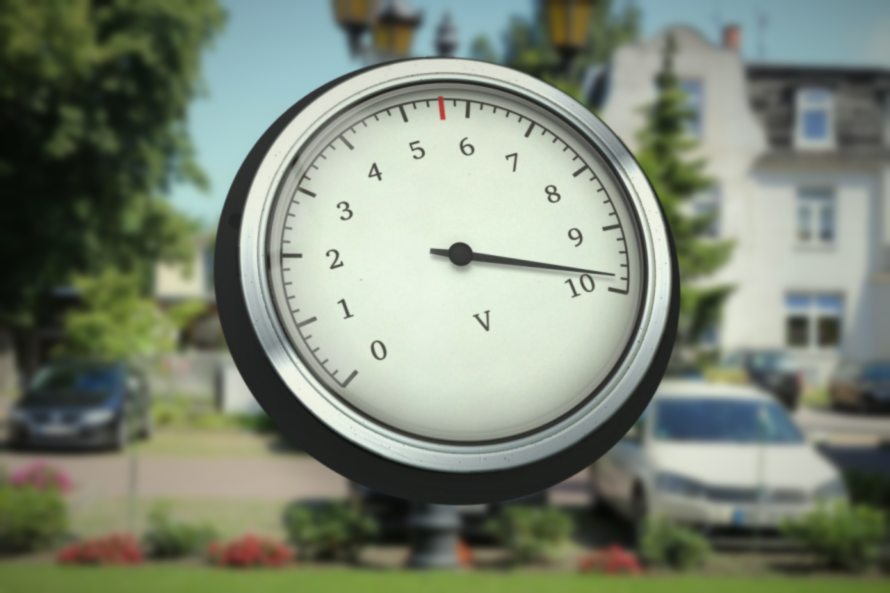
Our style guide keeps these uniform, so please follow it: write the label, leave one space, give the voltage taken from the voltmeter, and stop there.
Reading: 9.8 V
